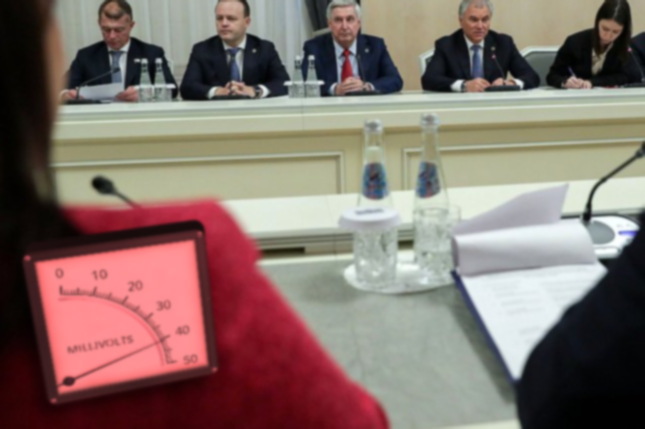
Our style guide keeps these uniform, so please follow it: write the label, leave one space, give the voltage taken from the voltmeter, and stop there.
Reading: 40 mV
